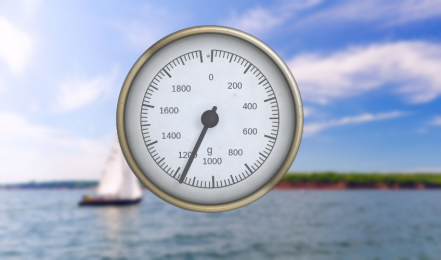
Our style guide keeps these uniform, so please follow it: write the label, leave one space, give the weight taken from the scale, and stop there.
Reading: 1160 g
